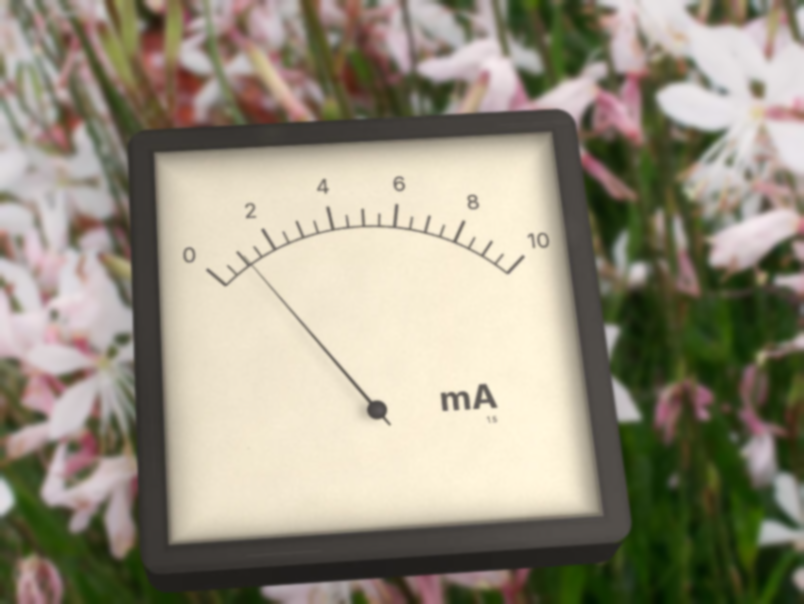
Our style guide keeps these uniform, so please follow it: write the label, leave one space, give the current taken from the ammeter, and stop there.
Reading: 1 mA
